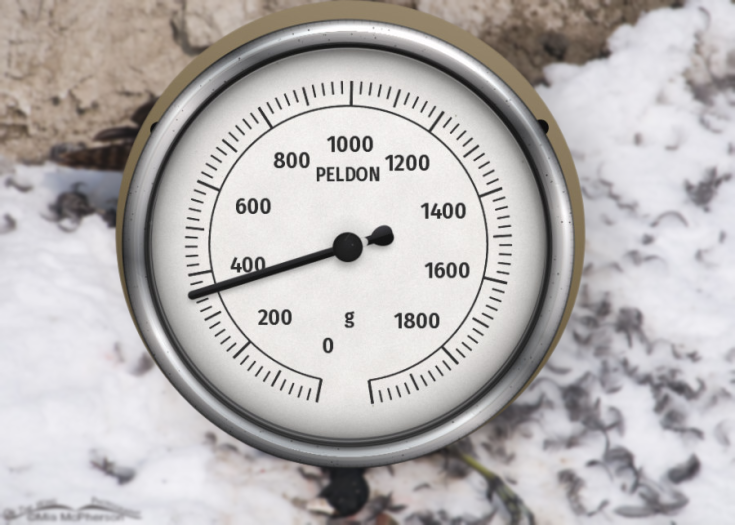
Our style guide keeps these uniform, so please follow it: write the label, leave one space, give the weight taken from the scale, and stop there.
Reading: 360 g
